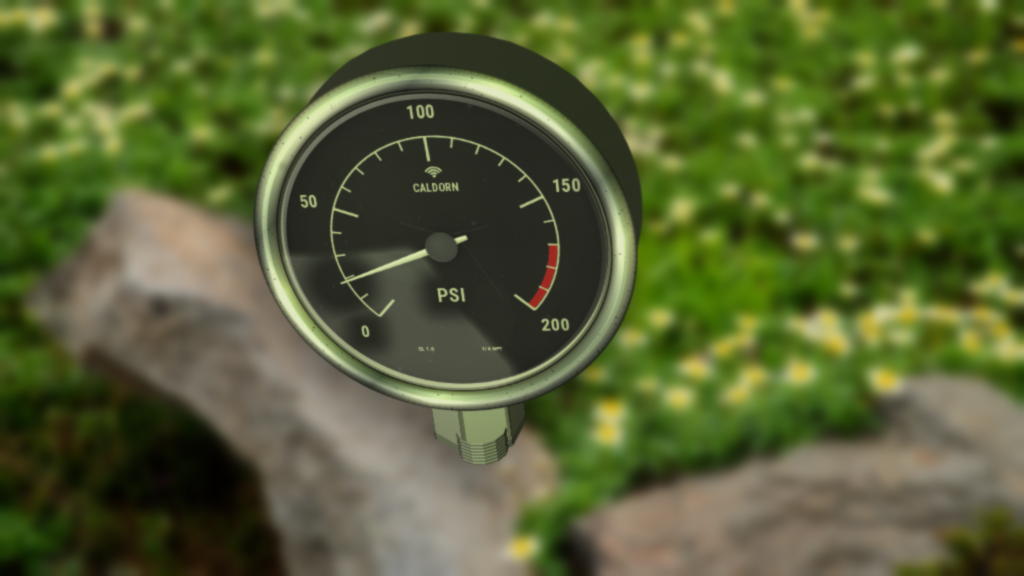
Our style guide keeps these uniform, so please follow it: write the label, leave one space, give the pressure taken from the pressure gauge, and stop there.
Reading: 20 psi
